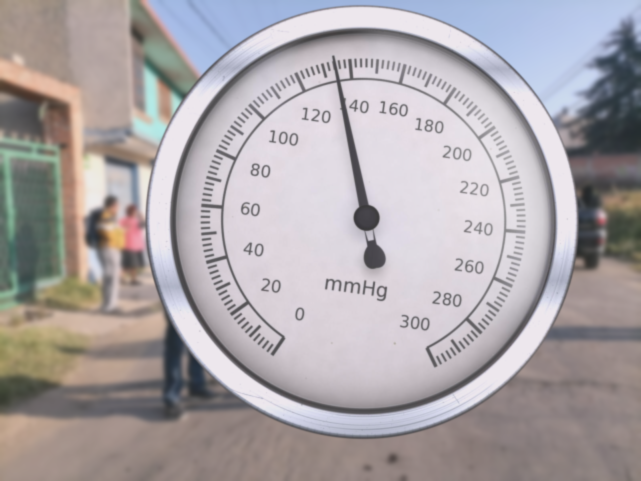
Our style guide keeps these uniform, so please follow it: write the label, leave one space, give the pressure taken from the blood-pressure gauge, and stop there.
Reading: 134 mmHg
